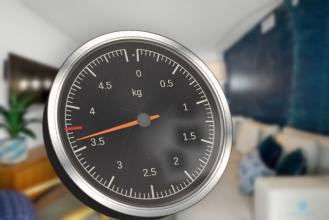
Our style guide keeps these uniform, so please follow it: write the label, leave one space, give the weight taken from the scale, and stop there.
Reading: 3.6 kg
